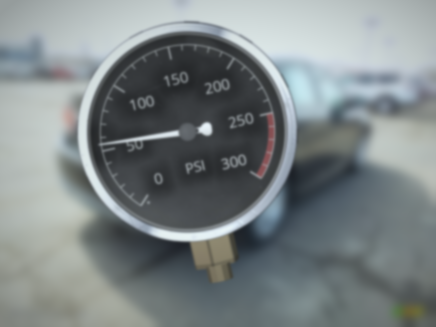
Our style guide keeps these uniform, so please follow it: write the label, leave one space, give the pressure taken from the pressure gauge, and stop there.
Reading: 55 psi
